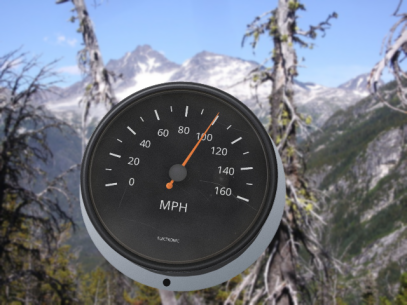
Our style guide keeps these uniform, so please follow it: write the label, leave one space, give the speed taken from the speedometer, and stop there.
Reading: 100 mph
